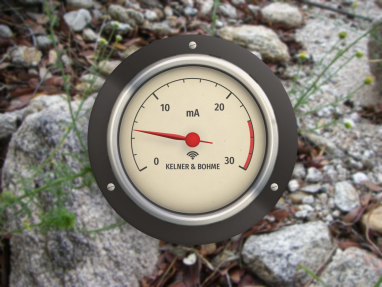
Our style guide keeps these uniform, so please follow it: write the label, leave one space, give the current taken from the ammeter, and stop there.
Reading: 5 mA
